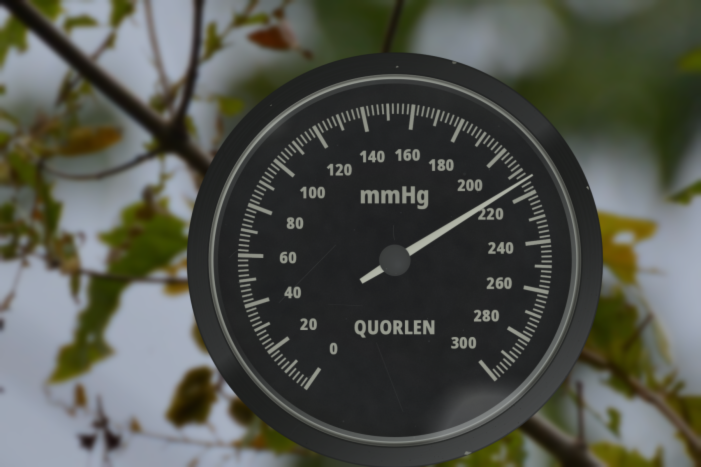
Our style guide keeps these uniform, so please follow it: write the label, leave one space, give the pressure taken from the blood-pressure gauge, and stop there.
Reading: 214 mmHg
